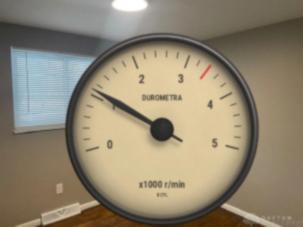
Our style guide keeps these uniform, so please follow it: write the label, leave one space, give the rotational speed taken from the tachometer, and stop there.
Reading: 1100 rpm
